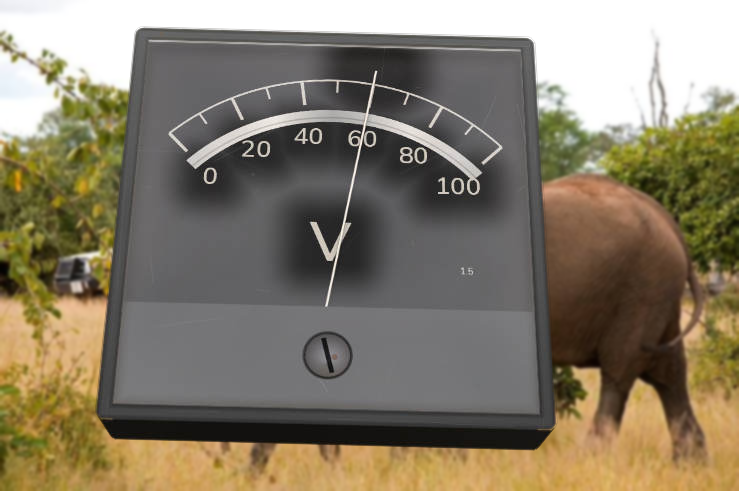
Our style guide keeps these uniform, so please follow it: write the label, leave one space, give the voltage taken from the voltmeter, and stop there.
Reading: 60 V
